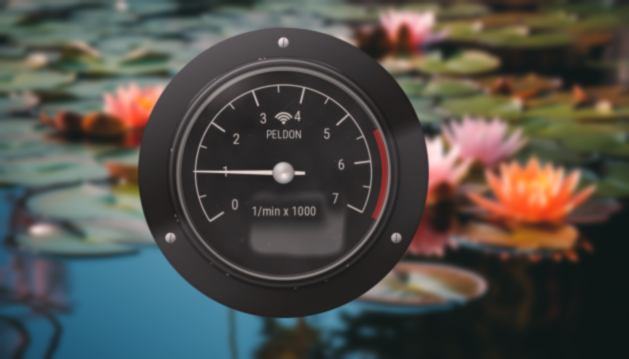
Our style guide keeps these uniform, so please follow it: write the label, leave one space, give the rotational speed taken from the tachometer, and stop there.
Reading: 1000 rpm
